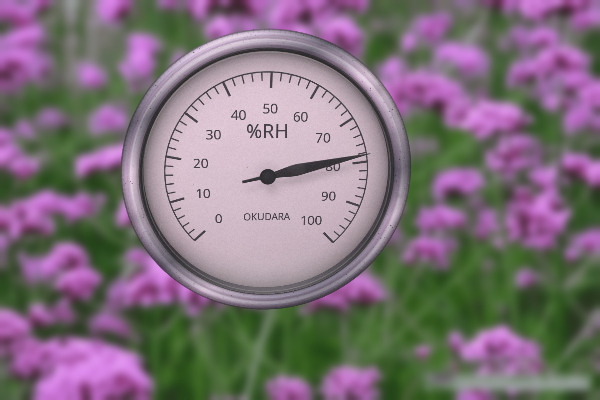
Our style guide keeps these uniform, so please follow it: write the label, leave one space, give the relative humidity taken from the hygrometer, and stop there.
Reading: 78 %
